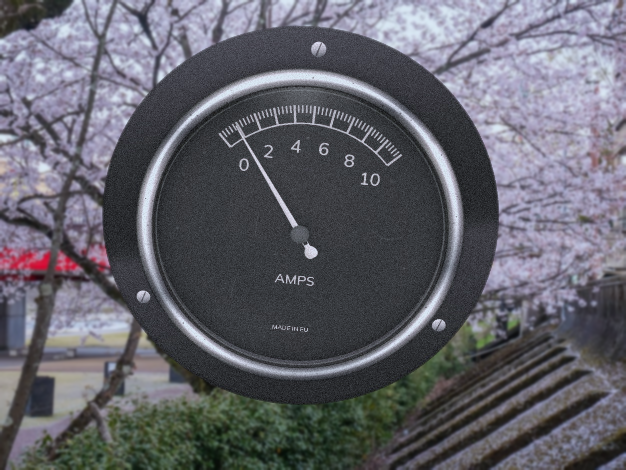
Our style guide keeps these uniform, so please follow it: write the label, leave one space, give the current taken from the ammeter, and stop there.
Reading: 1 A
